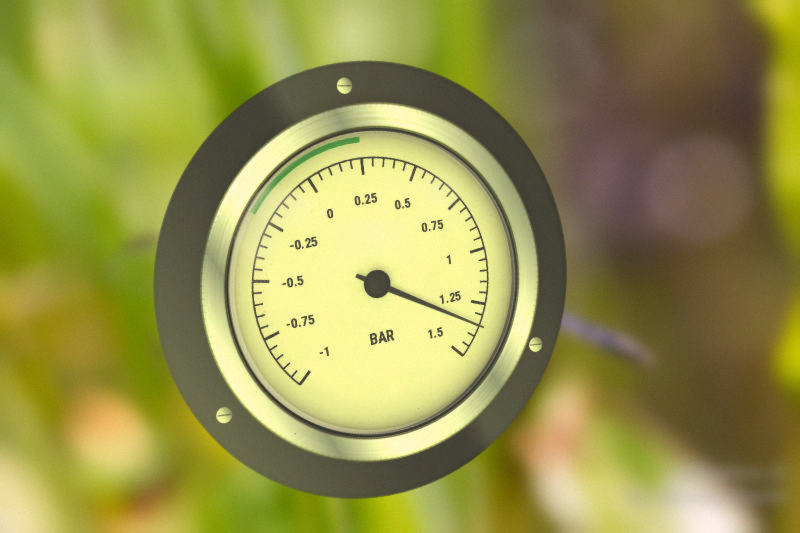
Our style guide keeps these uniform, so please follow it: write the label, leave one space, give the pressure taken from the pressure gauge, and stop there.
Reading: 1.35 bar
